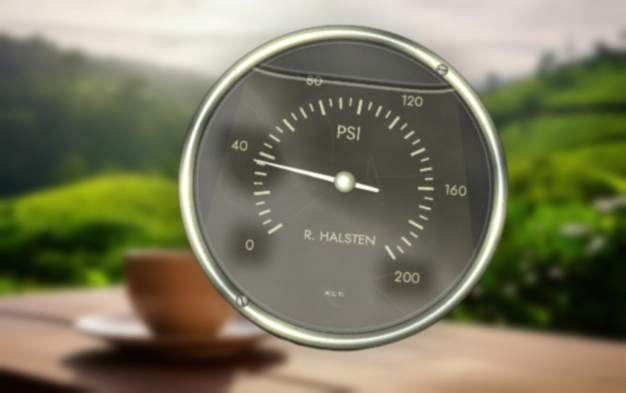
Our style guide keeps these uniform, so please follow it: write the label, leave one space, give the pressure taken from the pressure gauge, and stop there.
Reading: 35 psi
